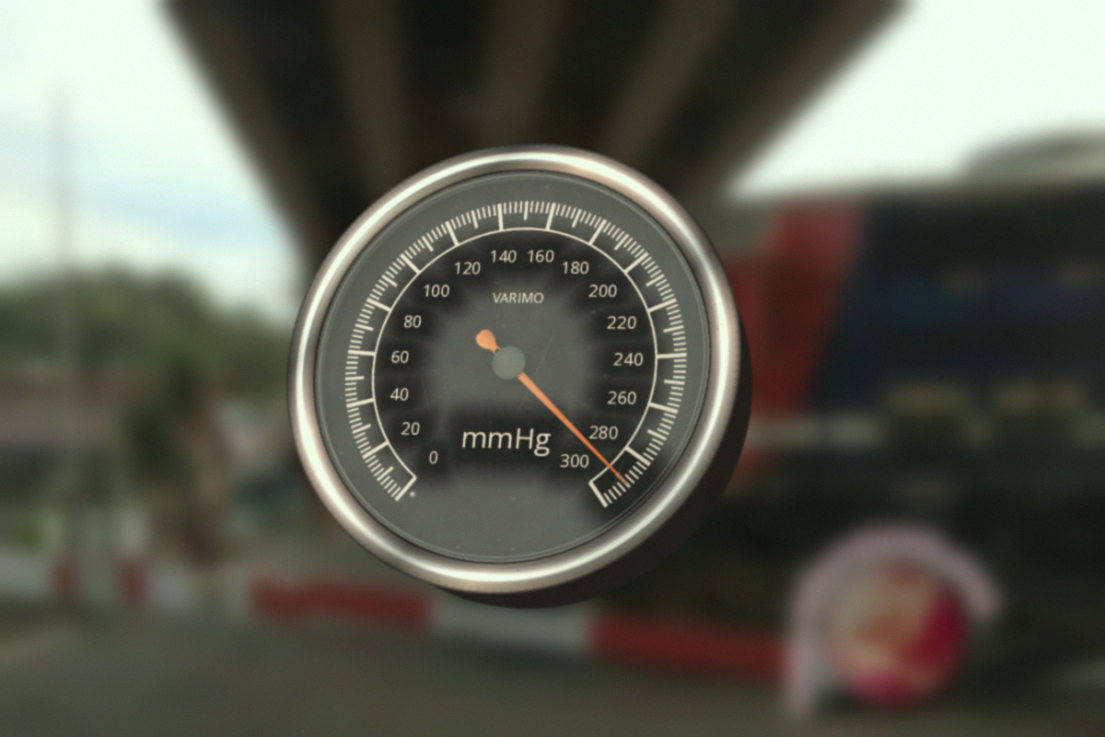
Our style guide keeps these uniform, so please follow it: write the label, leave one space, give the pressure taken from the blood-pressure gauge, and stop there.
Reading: 290 mmHg
